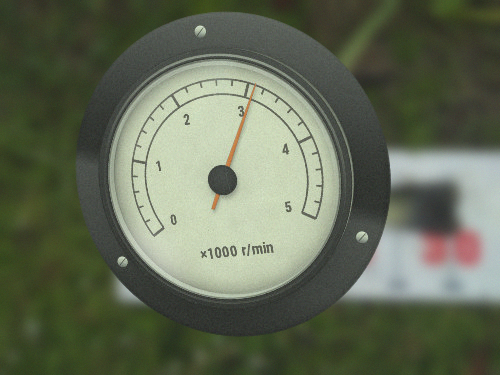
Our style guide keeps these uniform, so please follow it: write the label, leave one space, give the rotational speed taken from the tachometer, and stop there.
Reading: 3100 rpm
